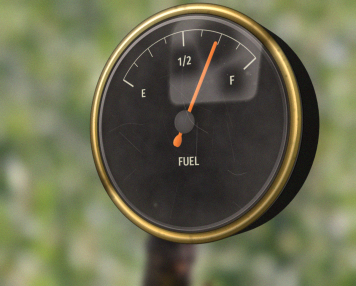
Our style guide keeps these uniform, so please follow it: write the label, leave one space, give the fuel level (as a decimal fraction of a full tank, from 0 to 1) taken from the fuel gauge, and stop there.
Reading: 0.75
